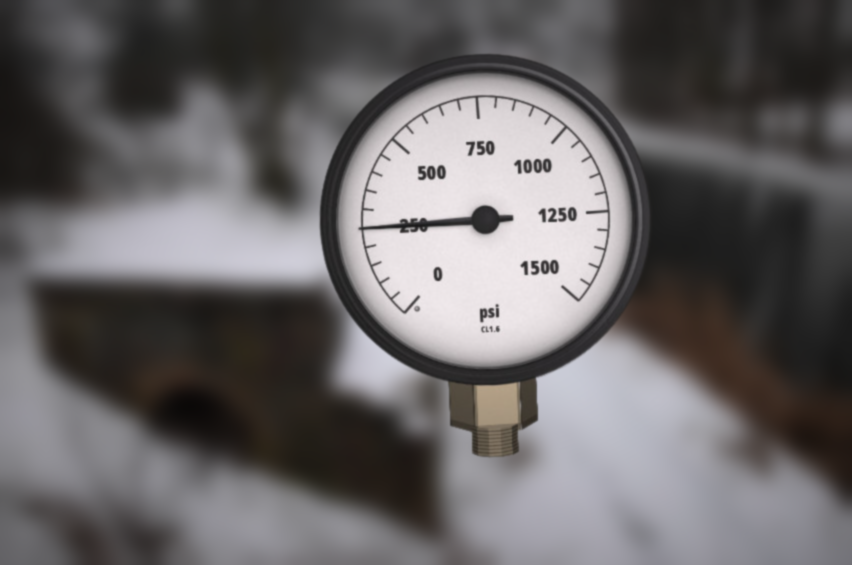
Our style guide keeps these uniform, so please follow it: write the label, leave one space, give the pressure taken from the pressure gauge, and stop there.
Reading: 250 psi
